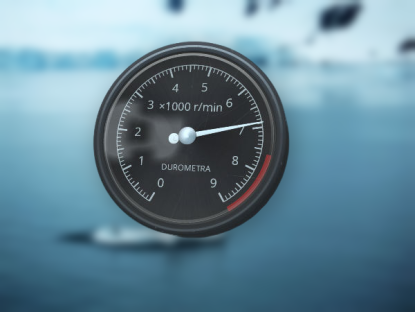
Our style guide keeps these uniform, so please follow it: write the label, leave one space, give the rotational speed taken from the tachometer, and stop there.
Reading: 6900 rpm
